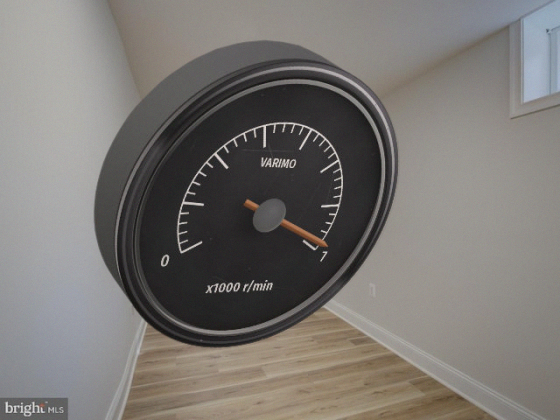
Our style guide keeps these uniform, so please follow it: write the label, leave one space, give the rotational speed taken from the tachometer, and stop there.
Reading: 6800 rpm
